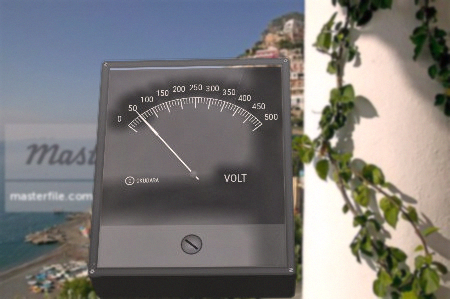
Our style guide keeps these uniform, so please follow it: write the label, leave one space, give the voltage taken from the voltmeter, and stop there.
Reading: 50 V
